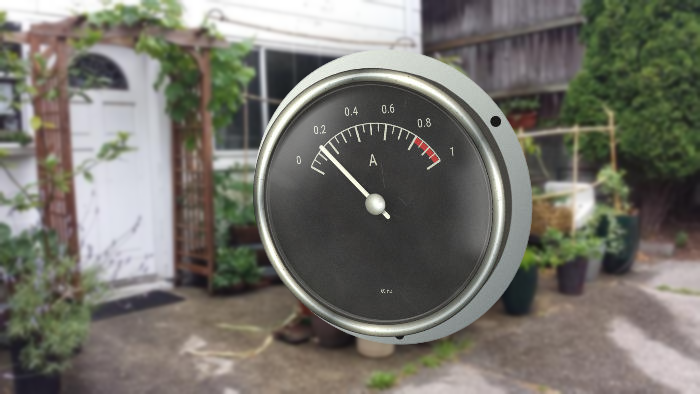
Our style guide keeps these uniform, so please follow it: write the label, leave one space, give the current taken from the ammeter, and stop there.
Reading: 0.15 A
